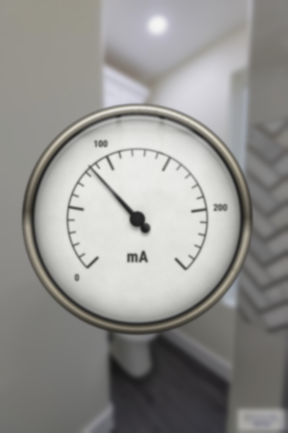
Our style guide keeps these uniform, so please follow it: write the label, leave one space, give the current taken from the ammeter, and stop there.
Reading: 85 mA
